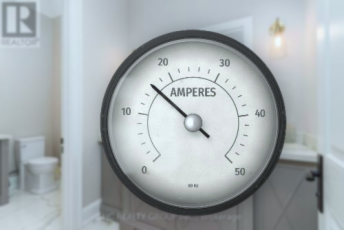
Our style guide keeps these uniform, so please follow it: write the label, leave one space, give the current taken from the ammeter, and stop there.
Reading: 16 A
